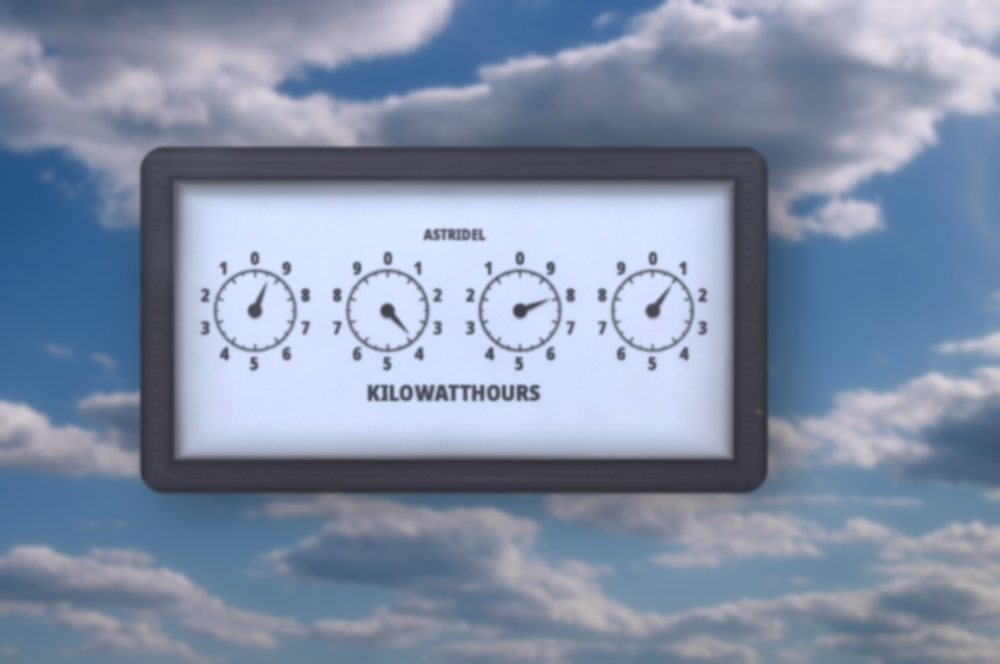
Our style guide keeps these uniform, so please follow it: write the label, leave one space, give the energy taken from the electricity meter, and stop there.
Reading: 9381 kWh
